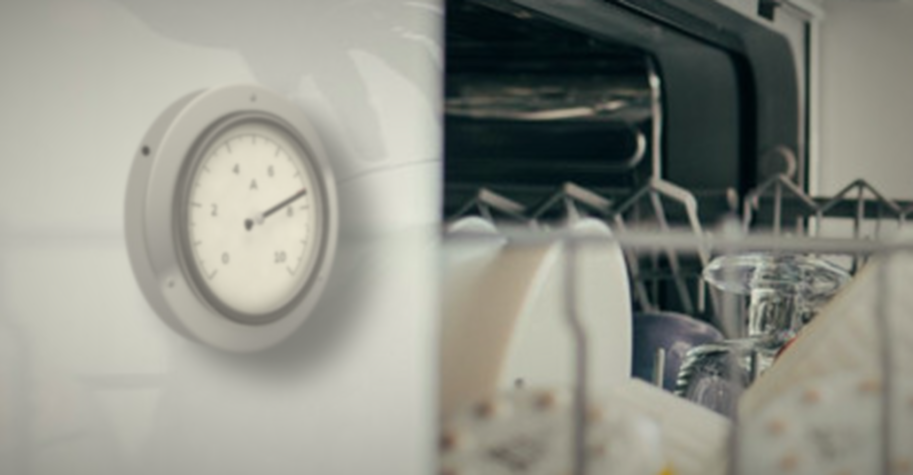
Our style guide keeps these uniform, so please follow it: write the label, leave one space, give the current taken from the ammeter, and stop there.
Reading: 7.5 A
